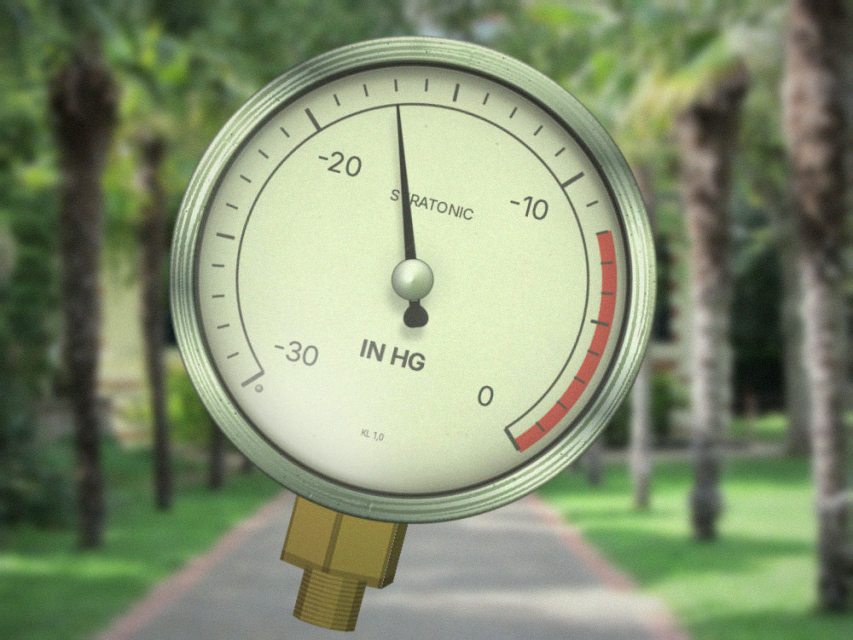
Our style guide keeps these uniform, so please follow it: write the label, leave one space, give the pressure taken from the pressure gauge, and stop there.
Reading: -17 inHg
